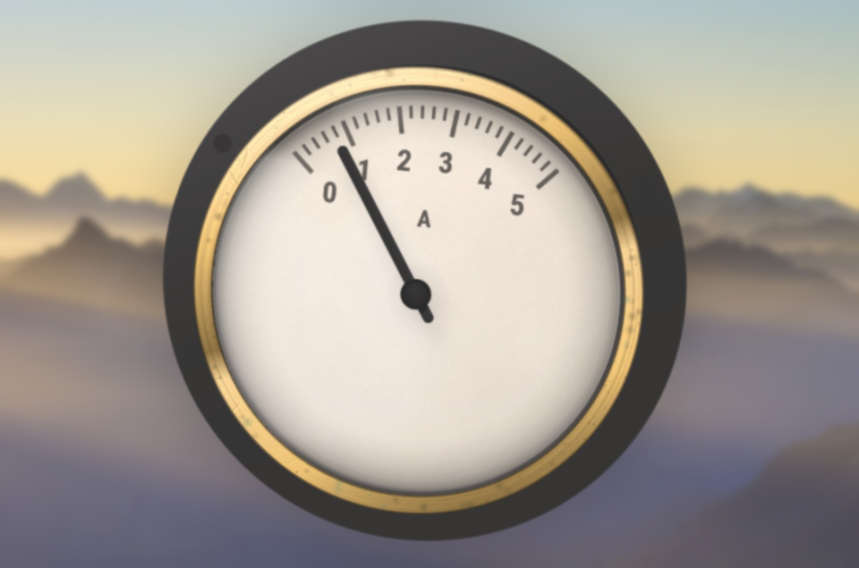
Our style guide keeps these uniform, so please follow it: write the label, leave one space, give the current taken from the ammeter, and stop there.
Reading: 0.8 A
